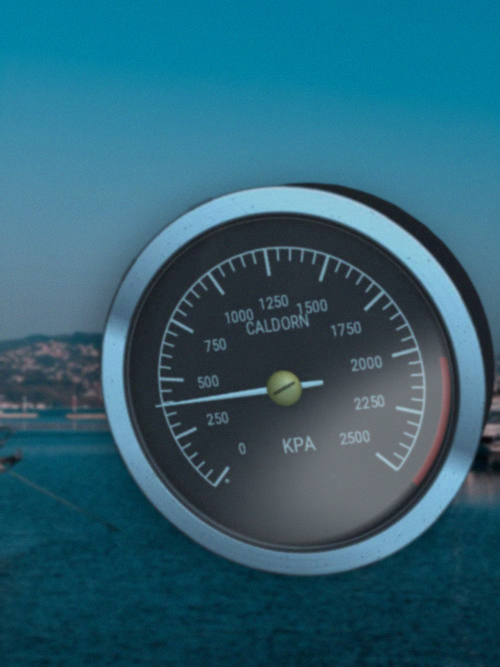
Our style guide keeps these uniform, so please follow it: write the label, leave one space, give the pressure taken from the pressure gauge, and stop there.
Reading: 400 kPa
